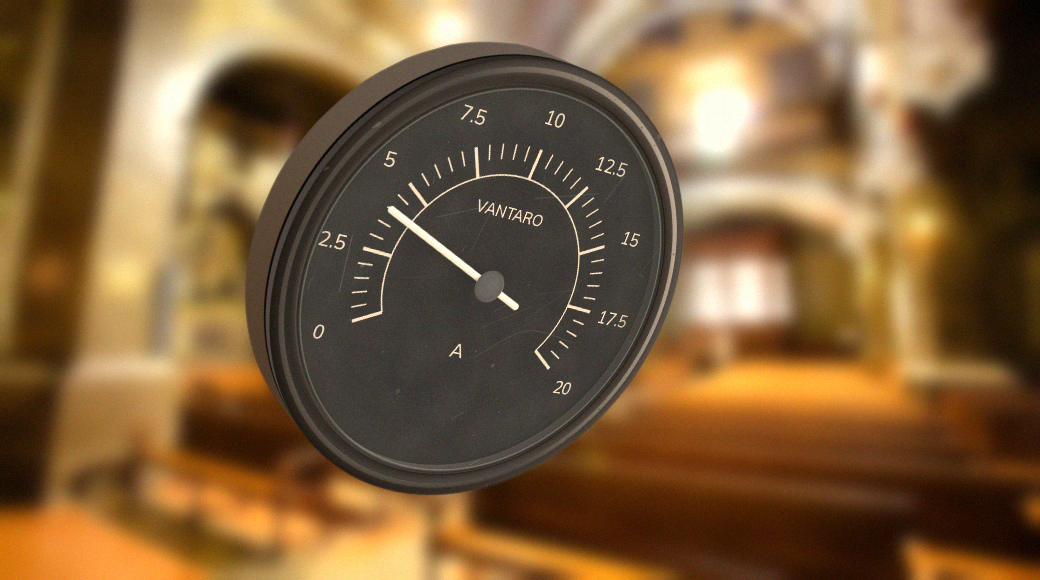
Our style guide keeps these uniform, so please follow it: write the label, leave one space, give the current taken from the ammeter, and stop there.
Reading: 4 A
